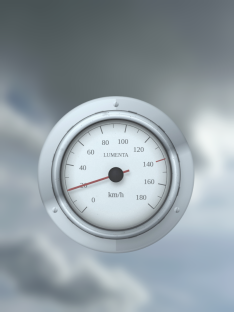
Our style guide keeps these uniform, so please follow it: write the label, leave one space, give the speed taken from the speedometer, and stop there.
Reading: 20 km/h
